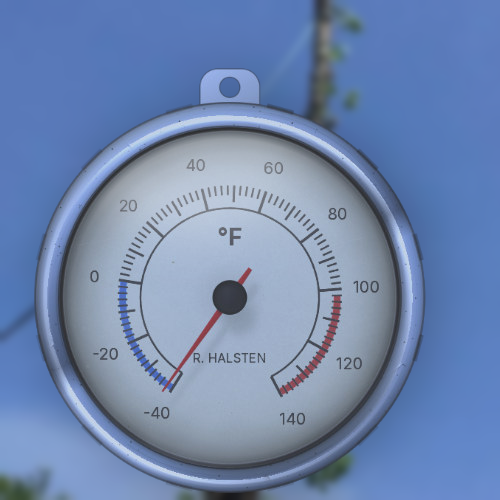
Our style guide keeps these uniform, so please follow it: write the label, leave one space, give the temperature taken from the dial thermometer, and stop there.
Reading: -38 °F
